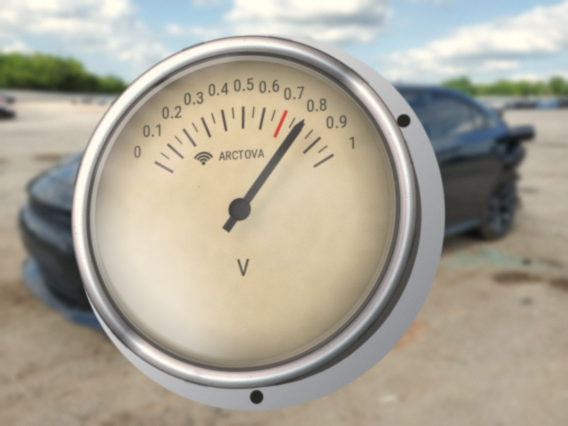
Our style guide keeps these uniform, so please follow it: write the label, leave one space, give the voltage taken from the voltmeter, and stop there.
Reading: 0.8 V
